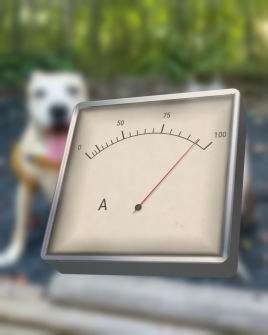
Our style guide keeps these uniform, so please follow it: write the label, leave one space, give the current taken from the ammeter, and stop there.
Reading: 95 A
